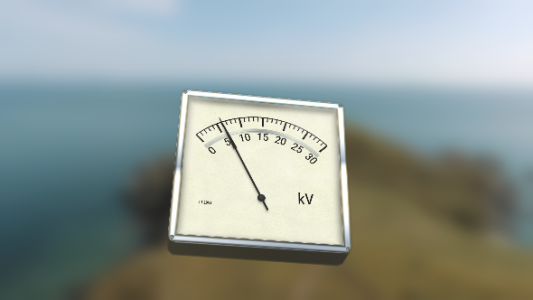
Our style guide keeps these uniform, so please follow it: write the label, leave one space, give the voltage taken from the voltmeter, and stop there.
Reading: 6 kV
